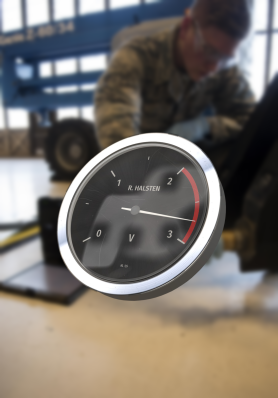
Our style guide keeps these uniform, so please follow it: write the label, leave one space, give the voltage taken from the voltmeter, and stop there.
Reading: 2.75 V
